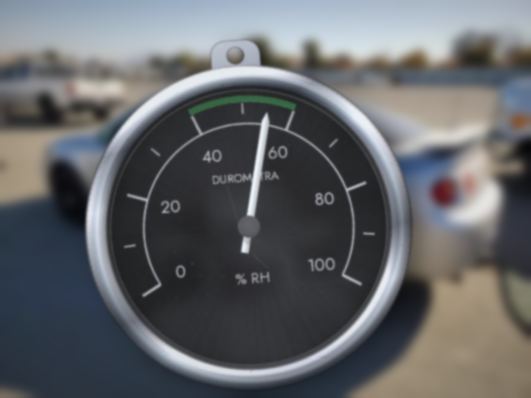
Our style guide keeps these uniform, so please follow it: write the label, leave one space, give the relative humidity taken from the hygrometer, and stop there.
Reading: 55 %
